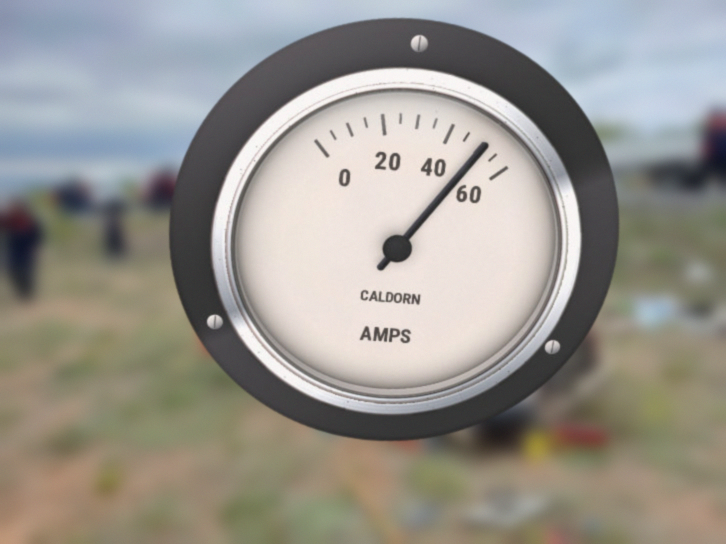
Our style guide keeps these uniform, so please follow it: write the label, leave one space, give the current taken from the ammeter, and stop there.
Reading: 50 A
